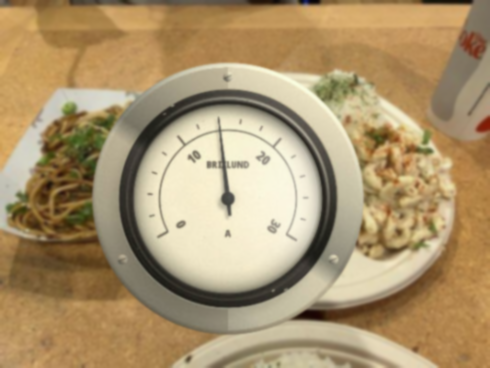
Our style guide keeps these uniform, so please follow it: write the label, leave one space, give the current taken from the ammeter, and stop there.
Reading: 14 A
